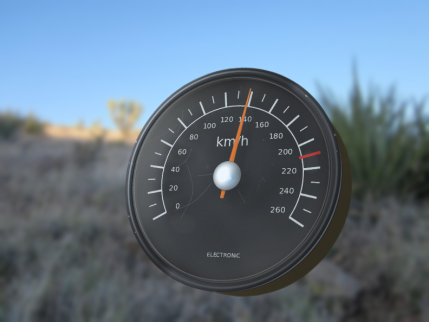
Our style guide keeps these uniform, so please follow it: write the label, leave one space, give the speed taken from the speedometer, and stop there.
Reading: 140 km/h
